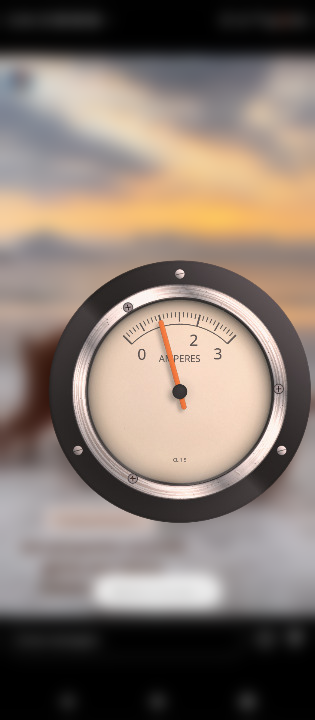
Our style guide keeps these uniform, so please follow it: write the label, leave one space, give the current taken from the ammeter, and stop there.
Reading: 1 A
